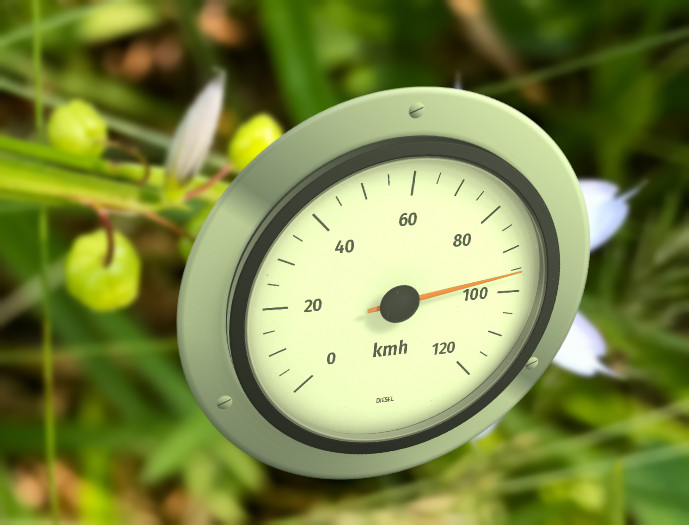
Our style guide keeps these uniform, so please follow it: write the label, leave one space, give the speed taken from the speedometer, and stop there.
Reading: 95 km/h
